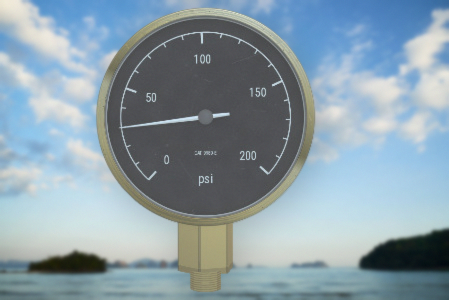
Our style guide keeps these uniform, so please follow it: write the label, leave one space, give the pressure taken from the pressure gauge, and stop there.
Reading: 30 psi
